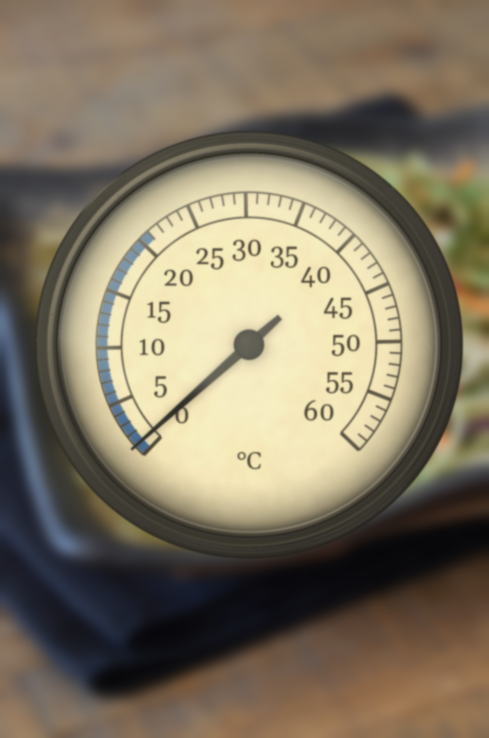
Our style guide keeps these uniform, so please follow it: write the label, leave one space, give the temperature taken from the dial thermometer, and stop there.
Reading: 1 °C
